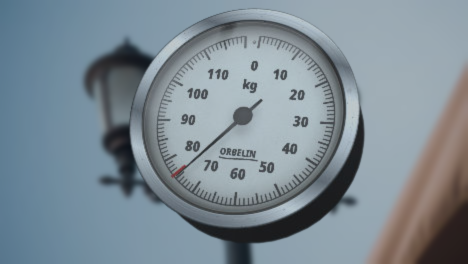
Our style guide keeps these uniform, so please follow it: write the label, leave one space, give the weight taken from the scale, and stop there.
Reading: 75 kg
